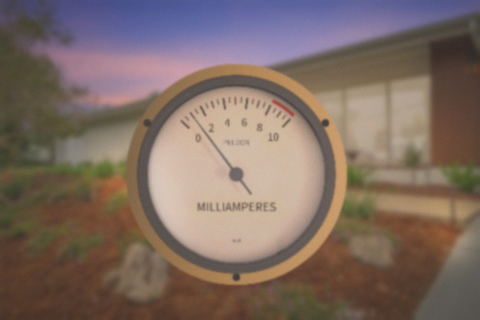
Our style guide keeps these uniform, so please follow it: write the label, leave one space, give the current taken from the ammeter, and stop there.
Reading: 1 mA
